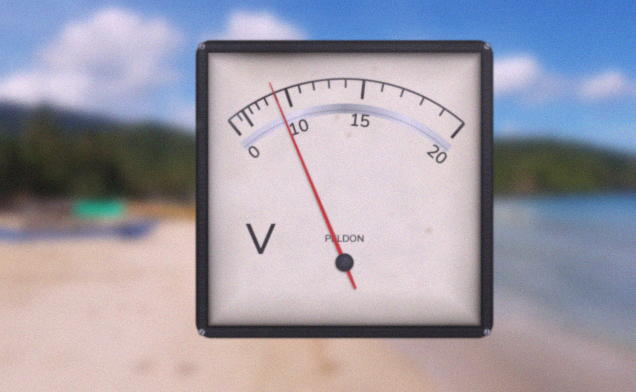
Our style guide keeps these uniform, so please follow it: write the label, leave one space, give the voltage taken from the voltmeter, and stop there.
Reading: 9 V
